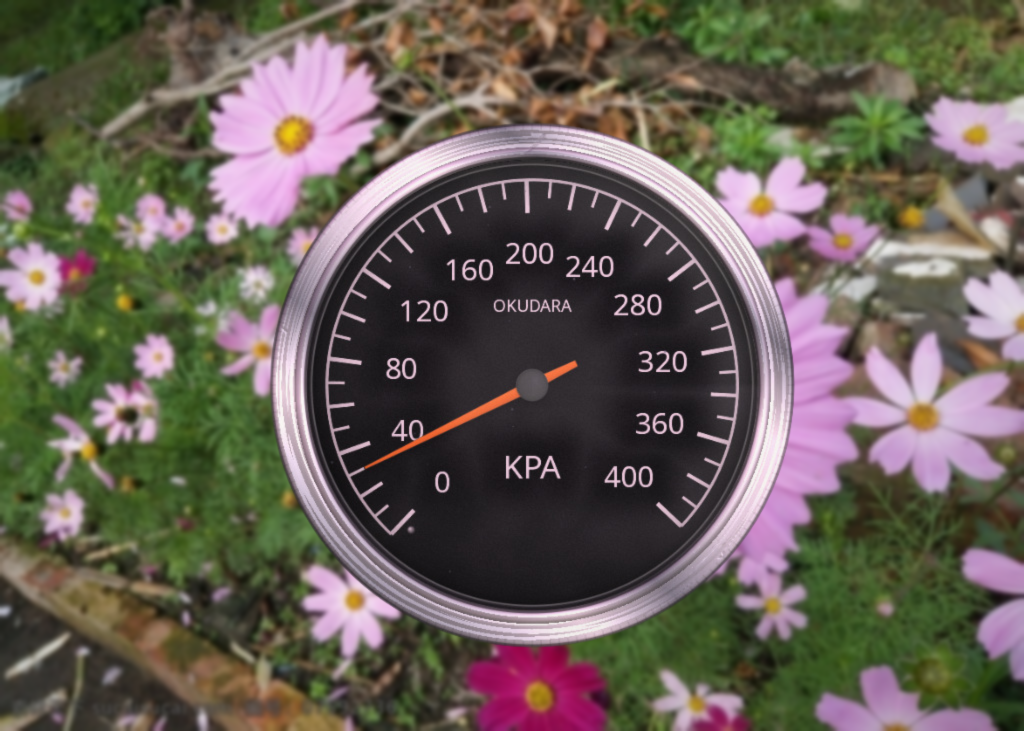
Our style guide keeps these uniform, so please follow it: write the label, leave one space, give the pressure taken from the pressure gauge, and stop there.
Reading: 30 kPa
